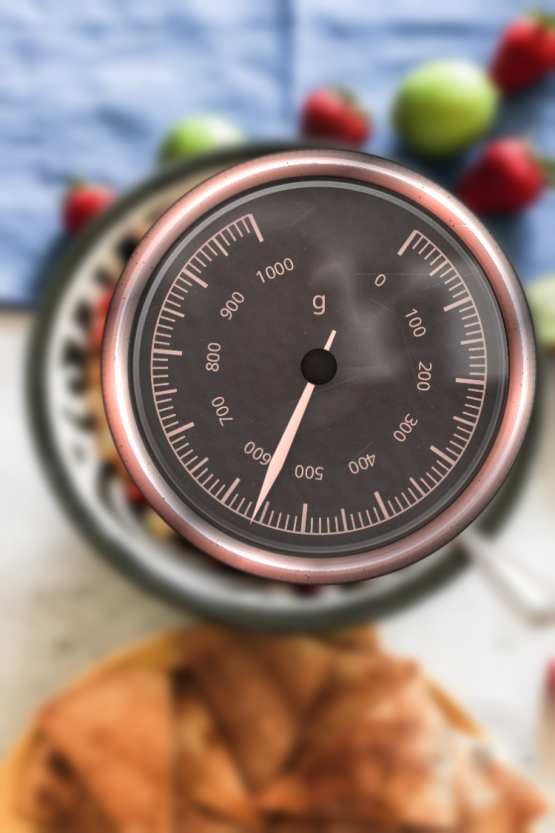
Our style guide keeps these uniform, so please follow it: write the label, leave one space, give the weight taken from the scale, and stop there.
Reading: 560 g
